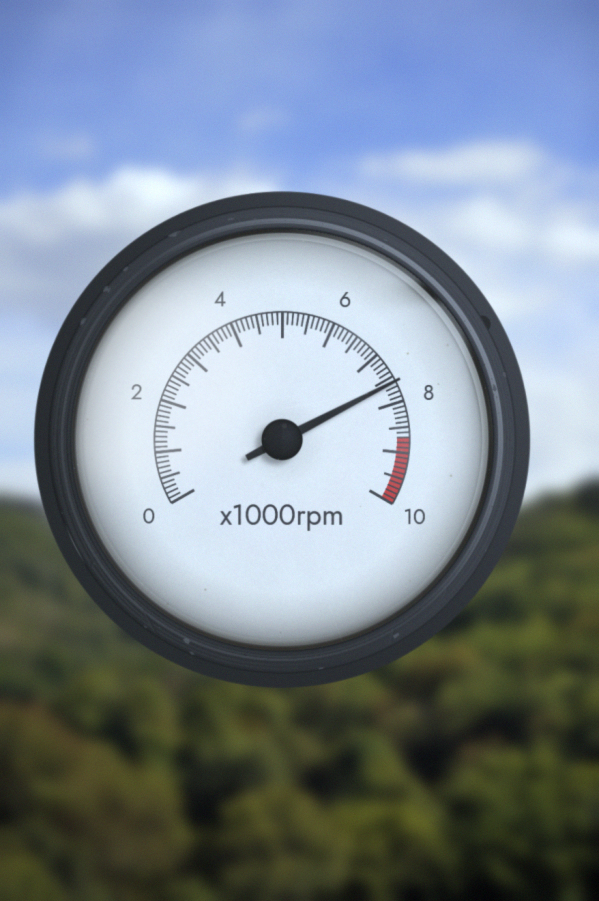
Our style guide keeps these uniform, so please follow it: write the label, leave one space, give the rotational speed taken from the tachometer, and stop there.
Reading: 7600 rpm
